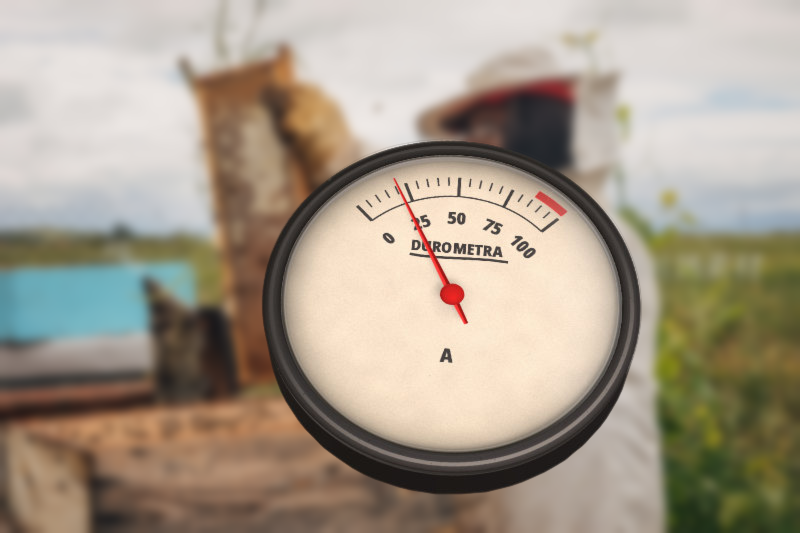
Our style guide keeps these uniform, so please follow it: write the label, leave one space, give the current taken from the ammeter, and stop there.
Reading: 20 A
